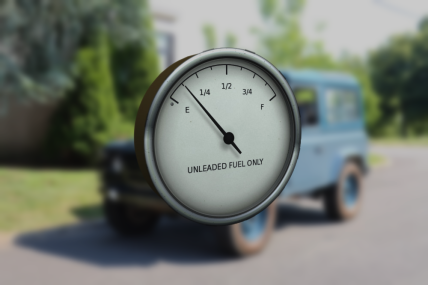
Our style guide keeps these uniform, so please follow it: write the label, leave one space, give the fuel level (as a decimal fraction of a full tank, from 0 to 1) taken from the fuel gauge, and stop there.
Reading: 0.125
